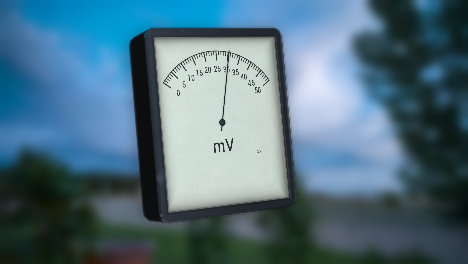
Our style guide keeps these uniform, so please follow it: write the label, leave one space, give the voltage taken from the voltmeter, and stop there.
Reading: 30 mV
